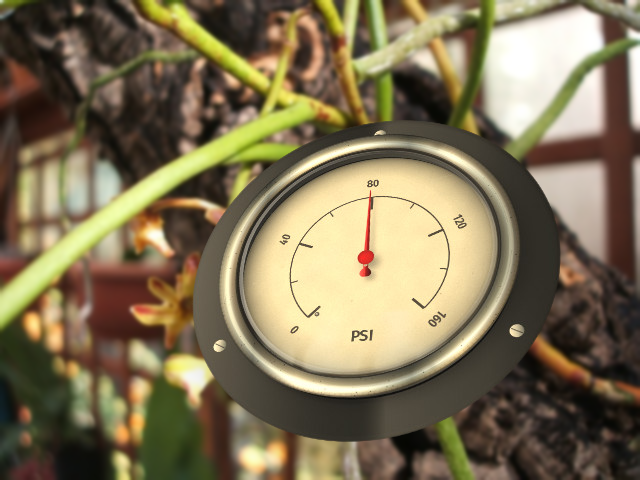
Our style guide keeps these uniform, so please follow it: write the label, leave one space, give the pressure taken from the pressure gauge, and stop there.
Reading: 80 psi
